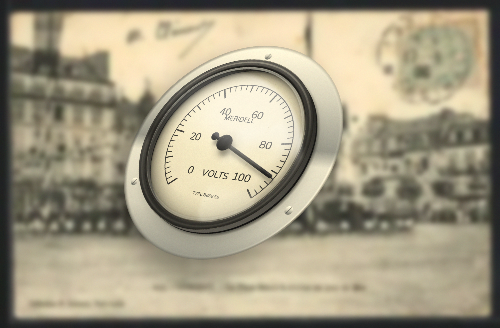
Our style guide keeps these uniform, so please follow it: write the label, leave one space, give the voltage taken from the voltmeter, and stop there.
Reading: 92 V
